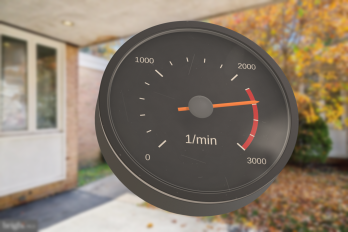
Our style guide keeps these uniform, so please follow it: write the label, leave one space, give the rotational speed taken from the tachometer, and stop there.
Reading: 2400 rpm
